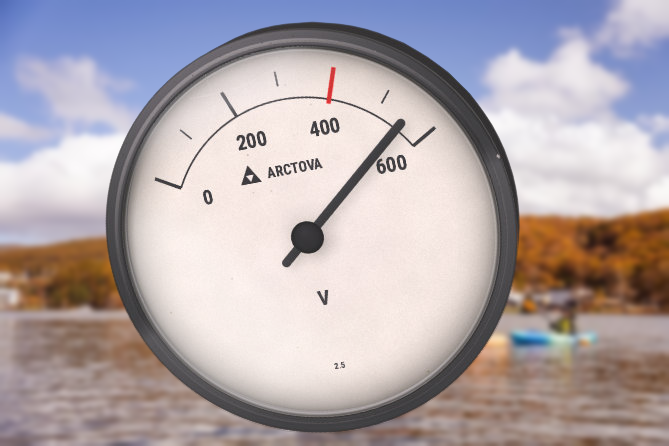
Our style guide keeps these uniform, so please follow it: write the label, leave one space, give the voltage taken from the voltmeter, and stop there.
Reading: 550 V
